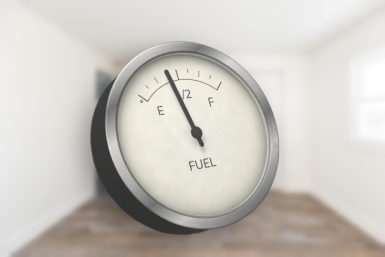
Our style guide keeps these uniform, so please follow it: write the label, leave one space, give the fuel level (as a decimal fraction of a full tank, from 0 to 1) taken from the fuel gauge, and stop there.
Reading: 0.375
